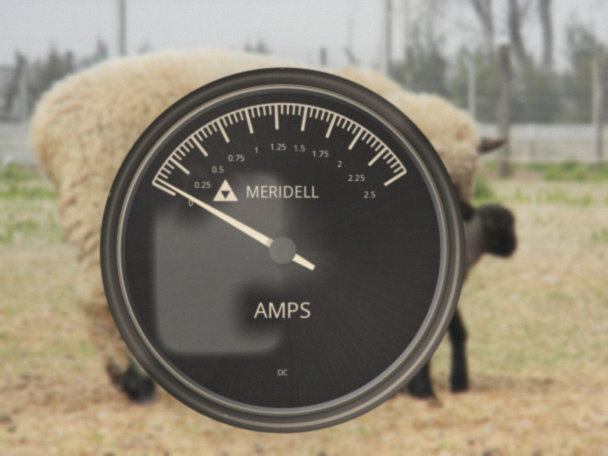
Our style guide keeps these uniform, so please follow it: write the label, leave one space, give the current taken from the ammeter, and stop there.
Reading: 0.05 A
